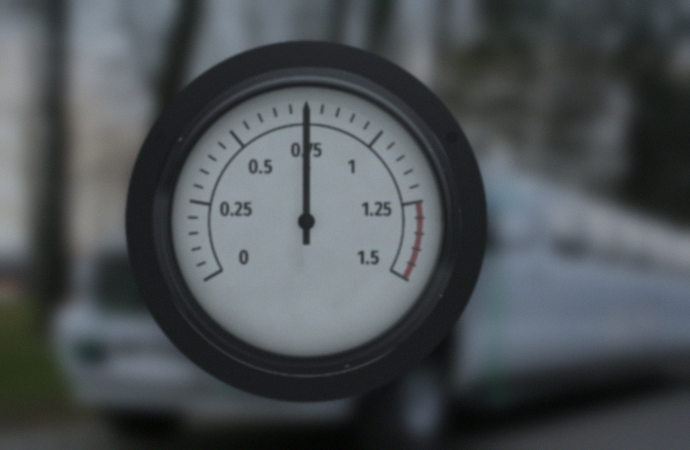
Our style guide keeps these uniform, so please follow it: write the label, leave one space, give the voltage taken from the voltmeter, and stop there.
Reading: 0.75 V
